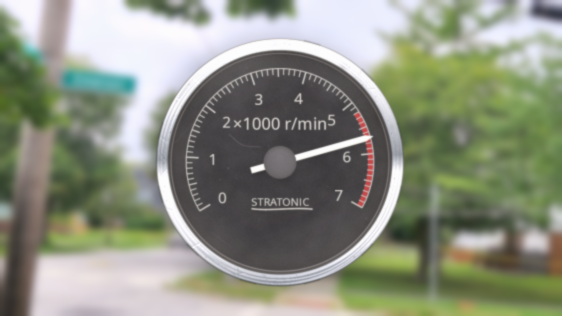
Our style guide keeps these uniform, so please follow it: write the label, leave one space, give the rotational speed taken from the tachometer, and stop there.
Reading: 5700 rpm
